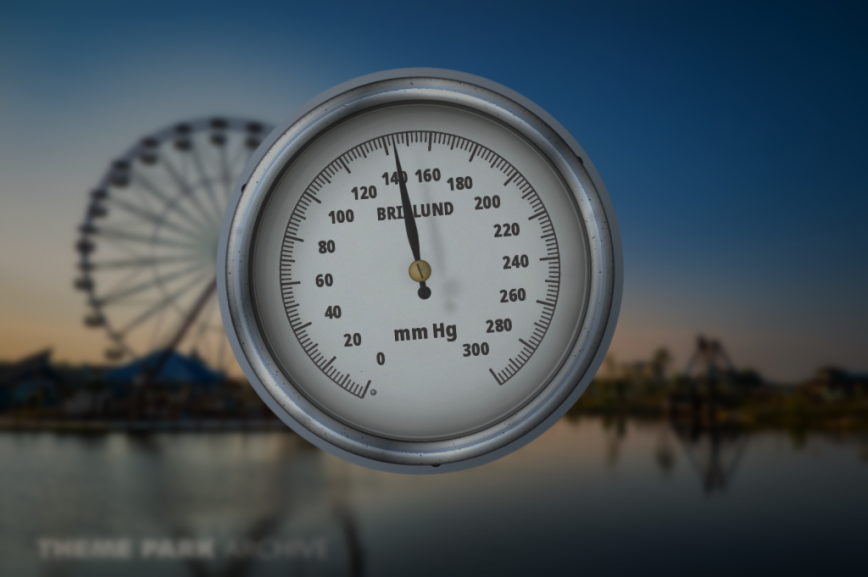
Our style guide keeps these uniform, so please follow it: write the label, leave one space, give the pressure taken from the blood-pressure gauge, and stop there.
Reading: 144 mmHg
